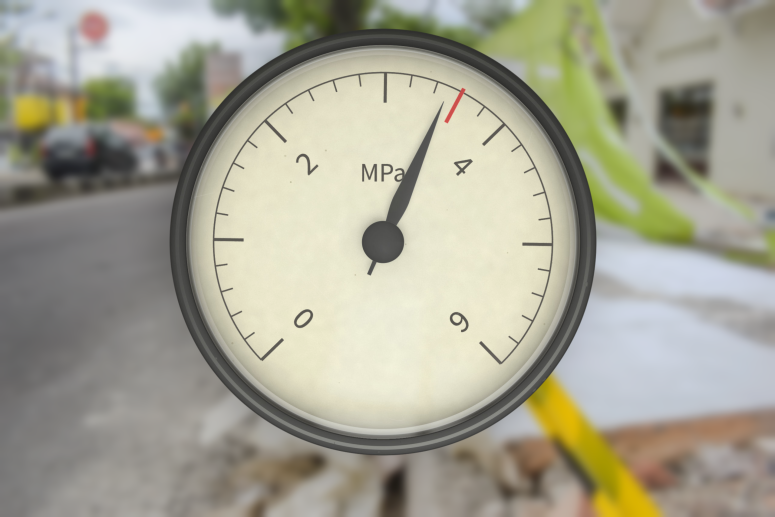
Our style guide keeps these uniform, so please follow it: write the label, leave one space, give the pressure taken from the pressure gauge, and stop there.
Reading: 3.5 MPa
